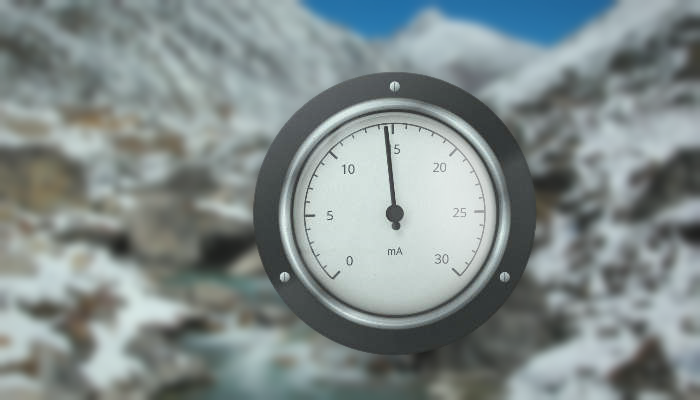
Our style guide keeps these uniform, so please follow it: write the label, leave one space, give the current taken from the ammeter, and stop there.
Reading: 14.5 mA
